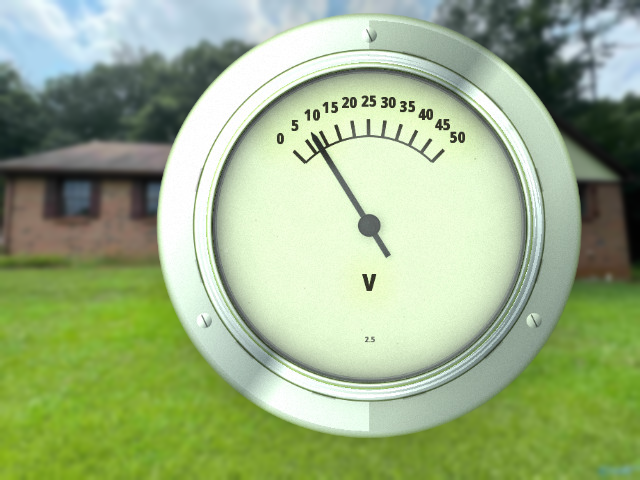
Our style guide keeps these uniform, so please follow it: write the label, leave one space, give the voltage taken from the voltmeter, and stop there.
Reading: 7.5 V
